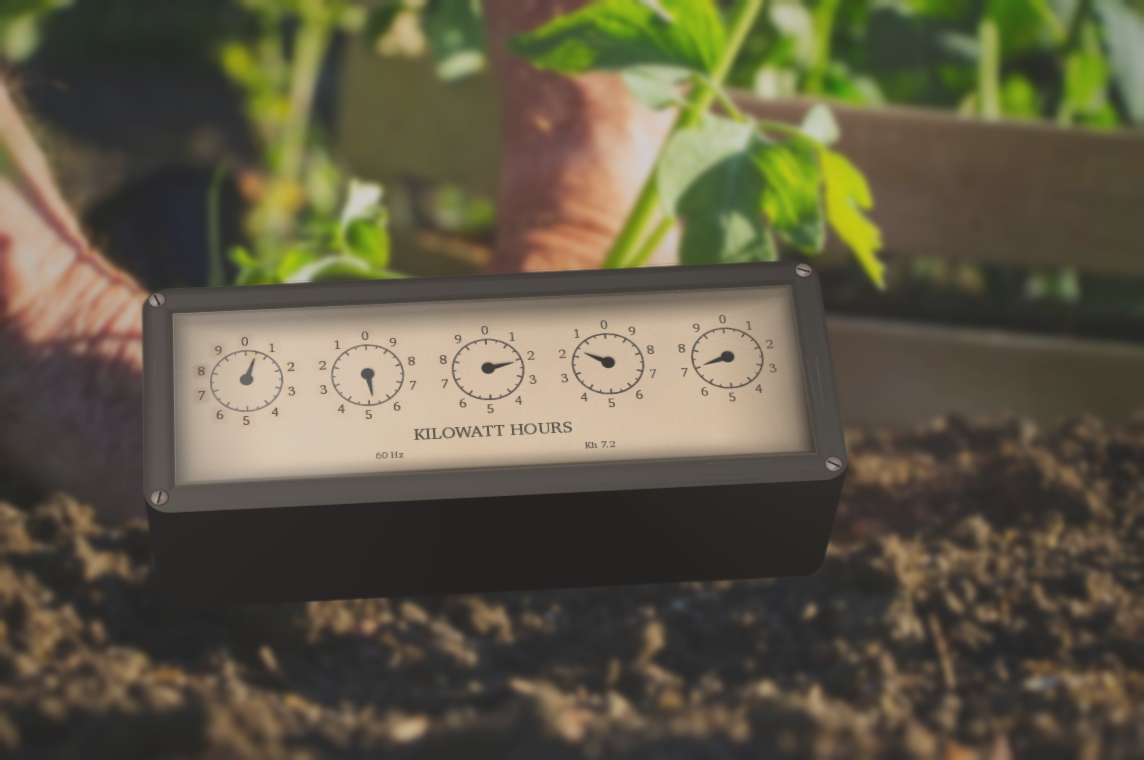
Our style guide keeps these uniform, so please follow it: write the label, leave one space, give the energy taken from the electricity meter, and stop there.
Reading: 5217 kWh
